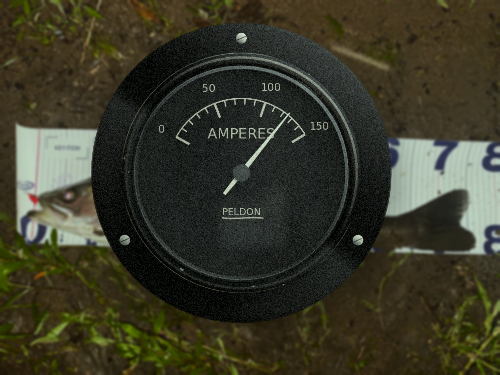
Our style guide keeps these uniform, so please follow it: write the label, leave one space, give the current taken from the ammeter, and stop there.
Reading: 125 A
